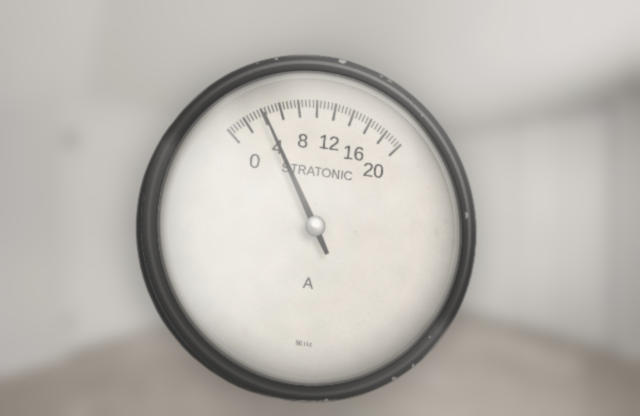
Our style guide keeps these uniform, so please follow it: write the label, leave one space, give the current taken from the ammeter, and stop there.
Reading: 4 A
